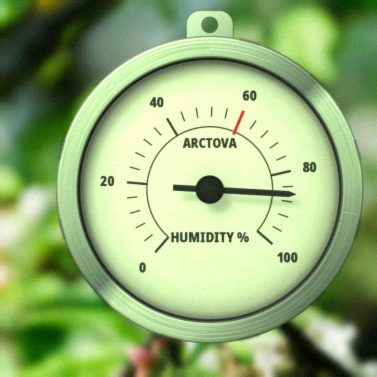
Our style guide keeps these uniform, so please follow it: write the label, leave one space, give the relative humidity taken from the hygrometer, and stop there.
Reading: 86 %
